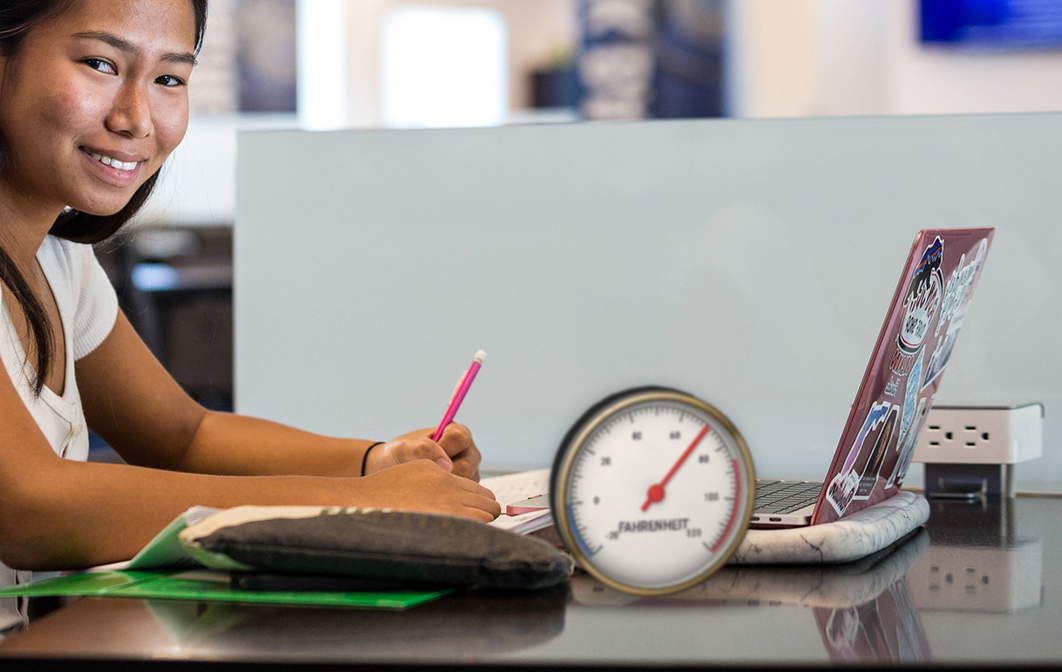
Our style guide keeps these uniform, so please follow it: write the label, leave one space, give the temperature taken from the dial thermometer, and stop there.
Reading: 70 °F
